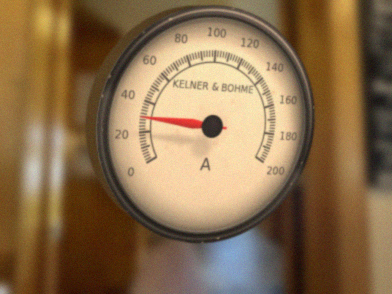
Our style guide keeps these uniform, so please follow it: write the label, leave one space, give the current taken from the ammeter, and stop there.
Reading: 30 A
